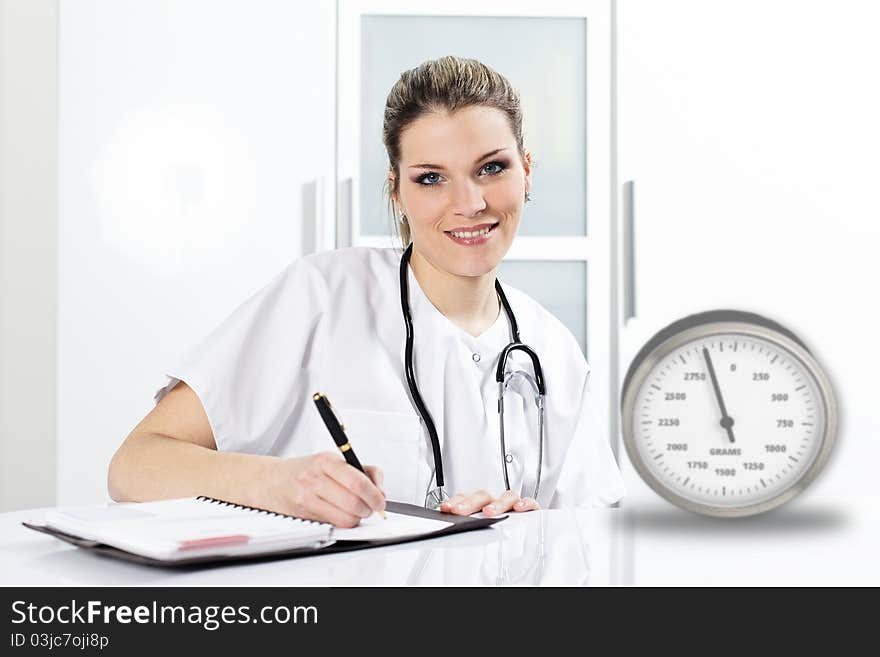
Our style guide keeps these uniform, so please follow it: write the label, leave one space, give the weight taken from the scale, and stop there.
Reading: 2900 g
